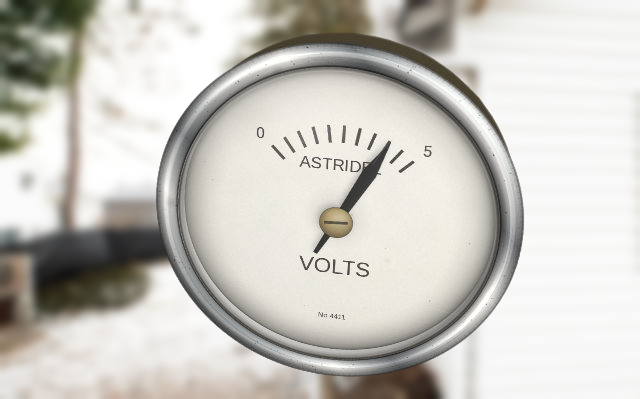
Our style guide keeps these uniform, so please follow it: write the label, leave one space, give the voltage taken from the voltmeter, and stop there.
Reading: 4 V
